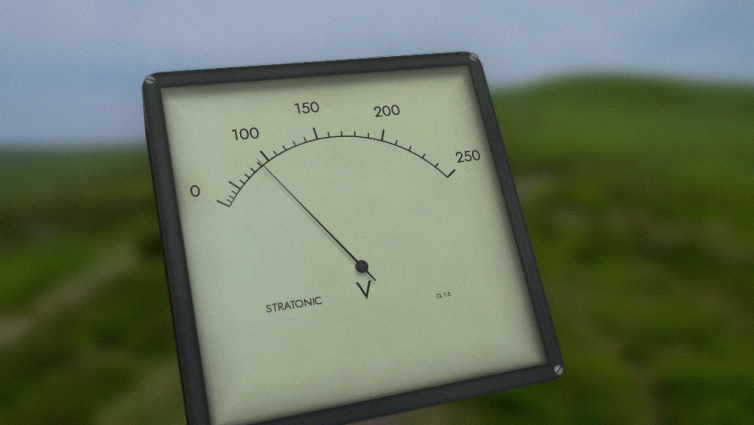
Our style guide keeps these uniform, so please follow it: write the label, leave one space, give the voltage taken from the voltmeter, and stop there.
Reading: 90 V
